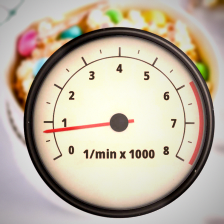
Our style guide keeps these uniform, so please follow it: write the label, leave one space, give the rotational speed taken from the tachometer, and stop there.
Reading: 750 rpm
